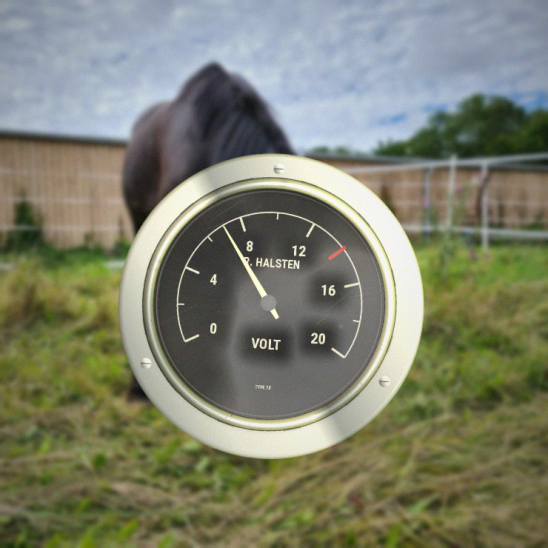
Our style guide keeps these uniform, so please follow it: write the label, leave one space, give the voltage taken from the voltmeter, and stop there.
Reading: 7 V
